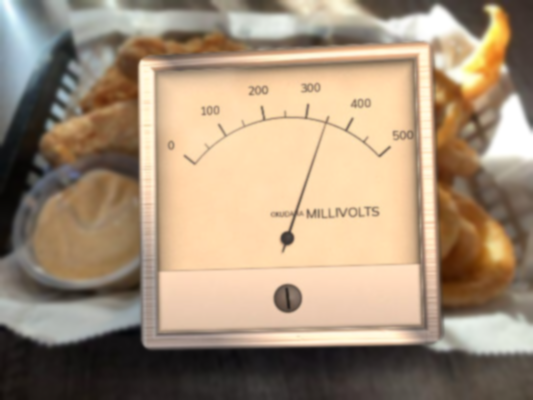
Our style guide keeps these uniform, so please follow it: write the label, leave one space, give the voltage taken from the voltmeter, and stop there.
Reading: 350 mV
